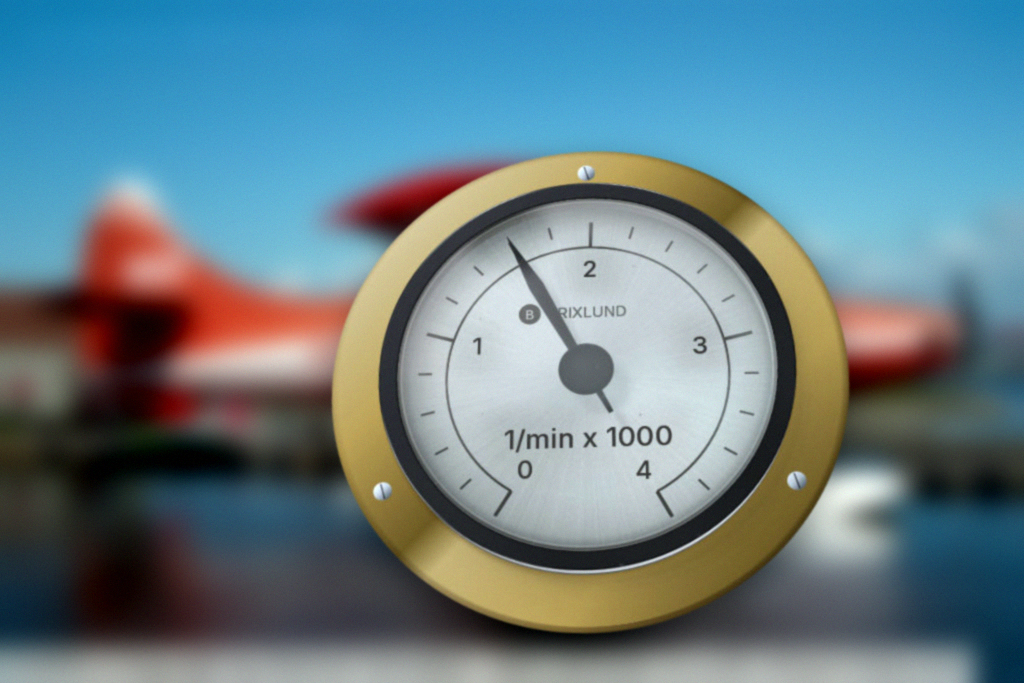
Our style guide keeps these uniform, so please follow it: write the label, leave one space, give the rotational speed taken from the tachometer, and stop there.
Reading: 1600 rpm
